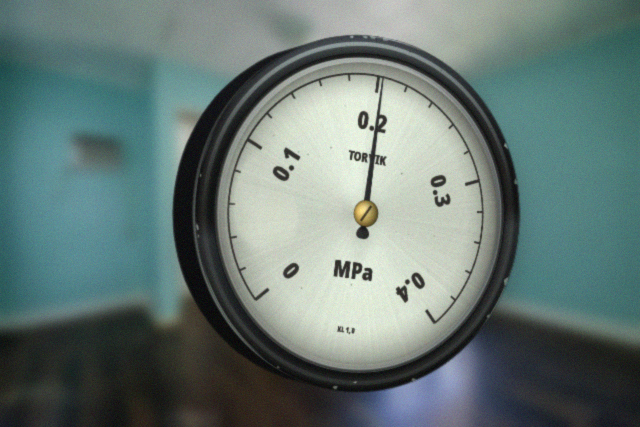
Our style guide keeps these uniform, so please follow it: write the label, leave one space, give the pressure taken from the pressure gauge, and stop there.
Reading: 0.2 MPa
